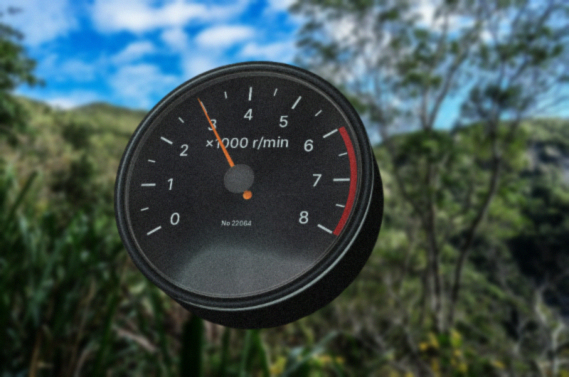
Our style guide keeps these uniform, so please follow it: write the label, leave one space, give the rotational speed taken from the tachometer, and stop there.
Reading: 3000 rpm
